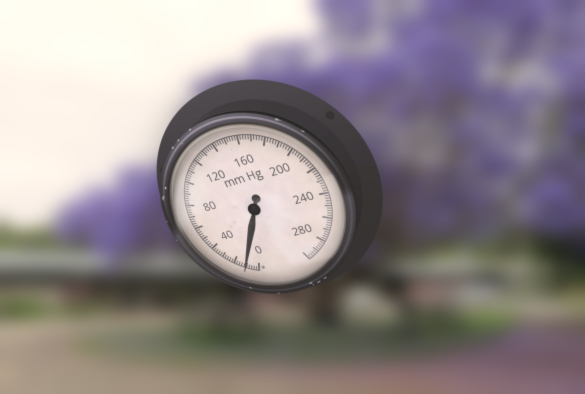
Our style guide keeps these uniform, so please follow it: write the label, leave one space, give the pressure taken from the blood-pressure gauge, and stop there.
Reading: 10 mmHg
